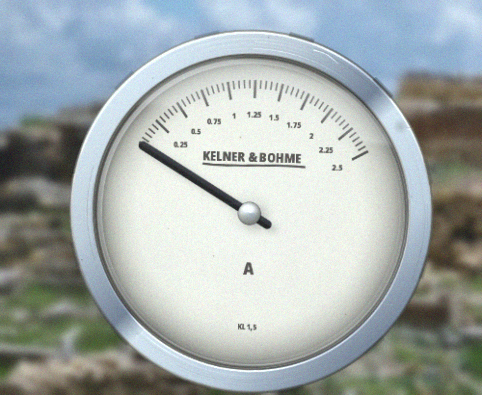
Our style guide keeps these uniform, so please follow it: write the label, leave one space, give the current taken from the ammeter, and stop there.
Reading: 0 A
